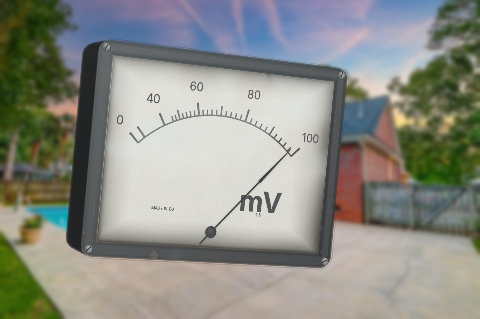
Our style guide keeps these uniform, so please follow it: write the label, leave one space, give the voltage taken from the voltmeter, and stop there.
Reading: 98 mV
